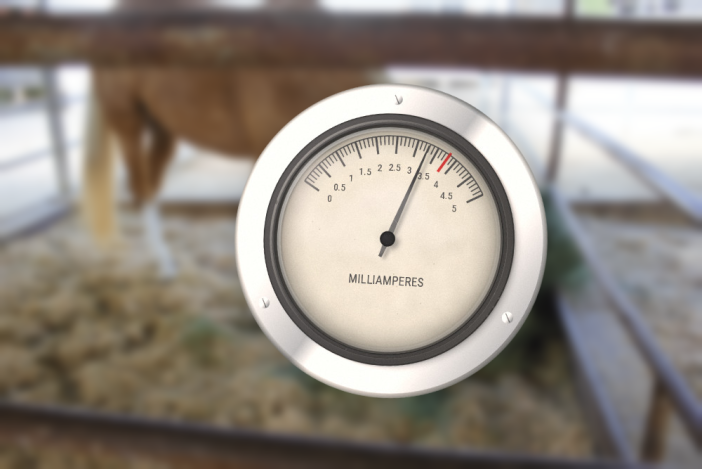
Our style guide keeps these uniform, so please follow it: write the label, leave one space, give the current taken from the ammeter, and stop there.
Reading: 3.3 mA
